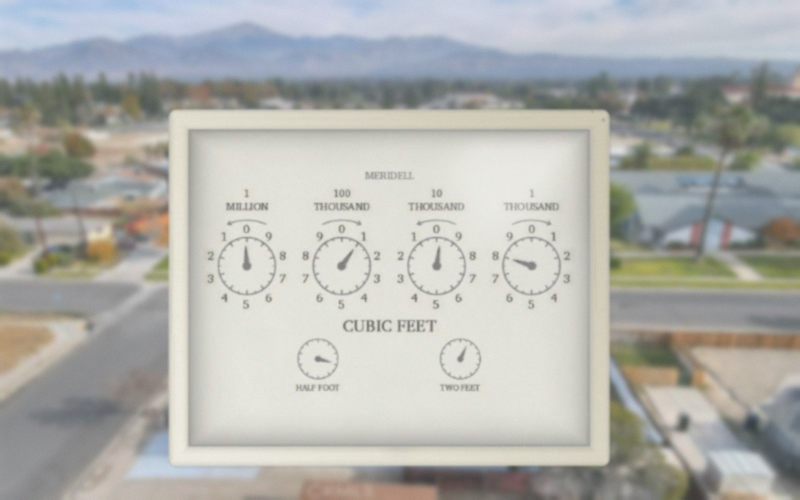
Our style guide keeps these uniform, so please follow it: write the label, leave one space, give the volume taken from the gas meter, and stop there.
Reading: 9800 ft³
